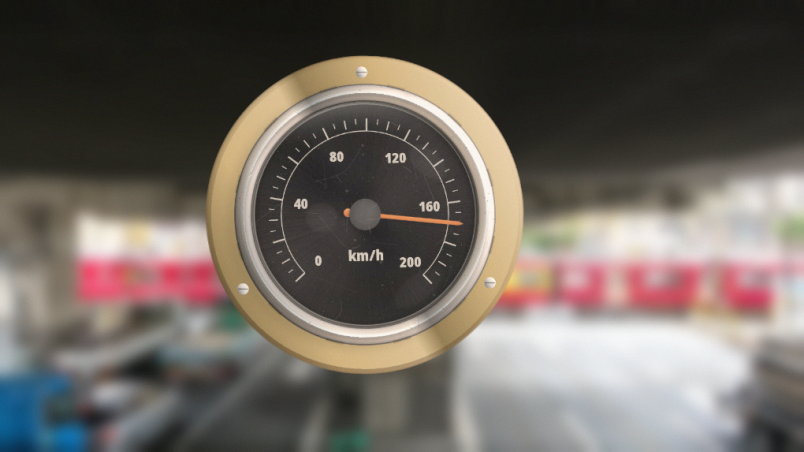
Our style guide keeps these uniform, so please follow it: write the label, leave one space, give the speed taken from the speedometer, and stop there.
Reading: 170 km/h
